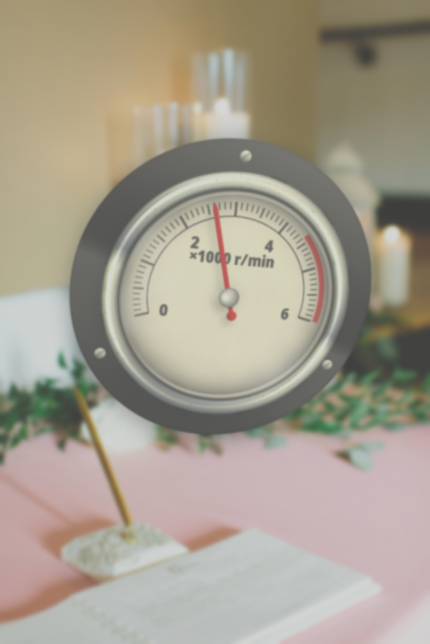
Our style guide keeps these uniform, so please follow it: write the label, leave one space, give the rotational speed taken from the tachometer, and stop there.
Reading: 2600 rpm
